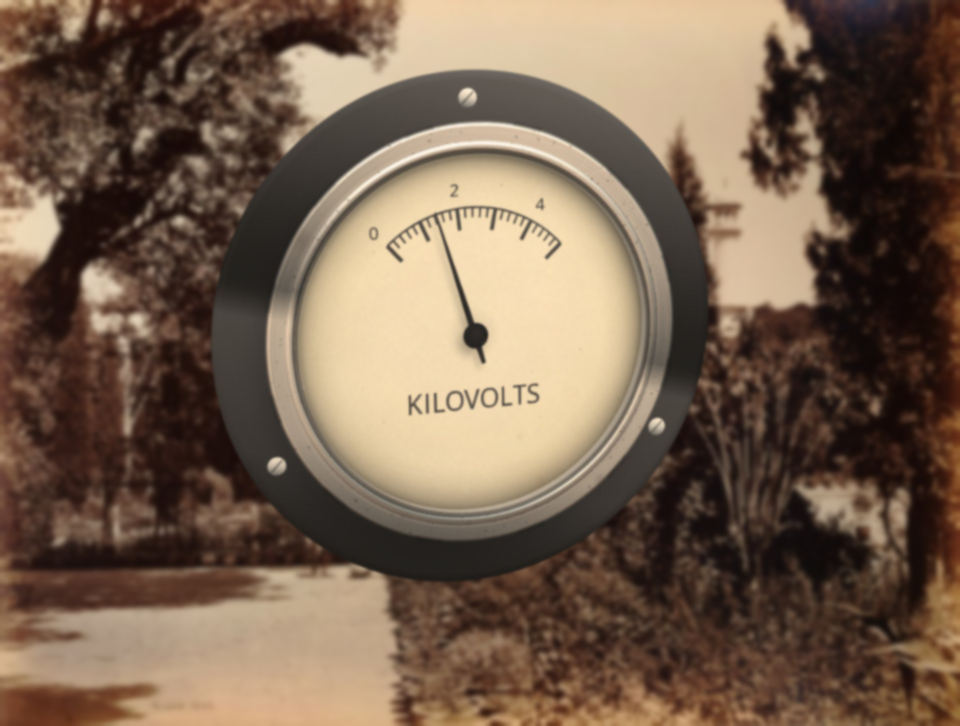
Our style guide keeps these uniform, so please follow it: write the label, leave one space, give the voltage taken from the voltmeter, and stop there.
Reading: 1.4 kV
